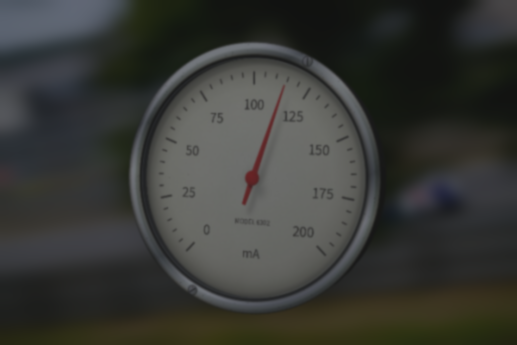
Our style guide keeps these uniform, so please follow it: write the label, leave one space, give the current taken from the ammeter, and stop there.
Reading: 115 mA
